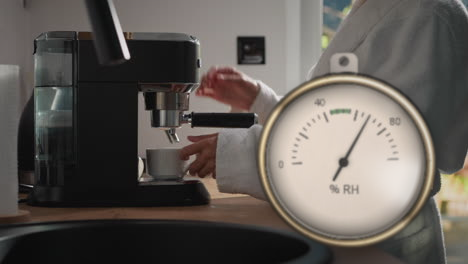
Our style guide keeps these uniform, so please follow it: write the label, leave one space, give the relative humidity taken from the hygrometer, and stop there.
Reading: 68 %
